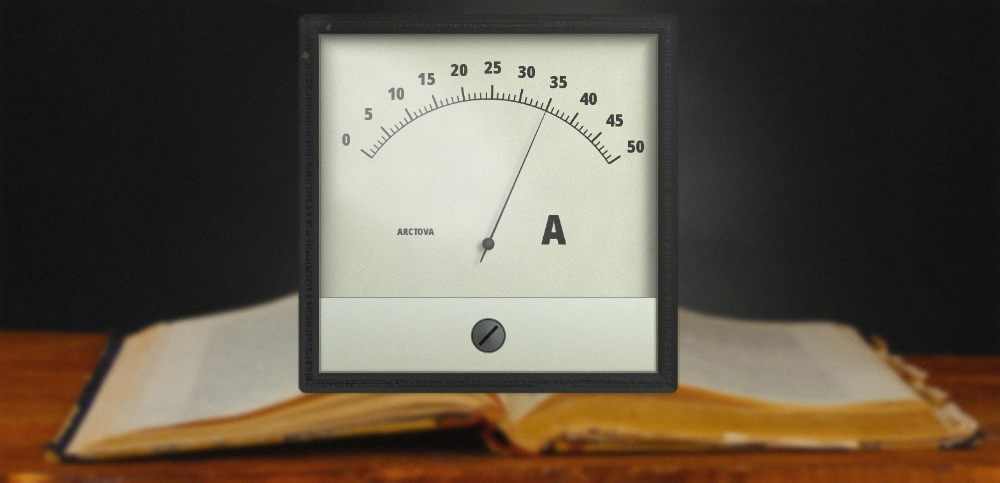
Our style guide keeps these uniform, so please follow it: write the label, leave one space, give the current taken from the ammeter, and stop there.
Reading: 35 A
